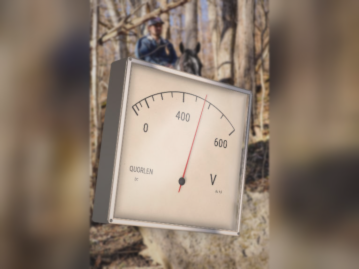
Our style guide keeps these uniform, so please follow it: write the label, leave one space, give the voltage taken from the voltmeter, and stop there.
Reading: 475 V
